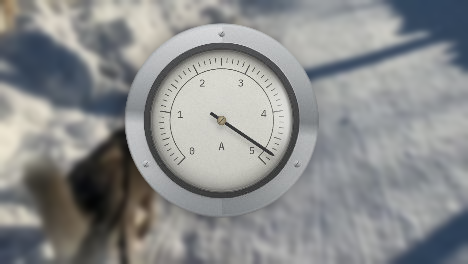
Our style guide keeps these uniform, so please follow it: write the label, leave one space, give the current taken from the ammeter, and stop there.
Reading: 4.8 A
